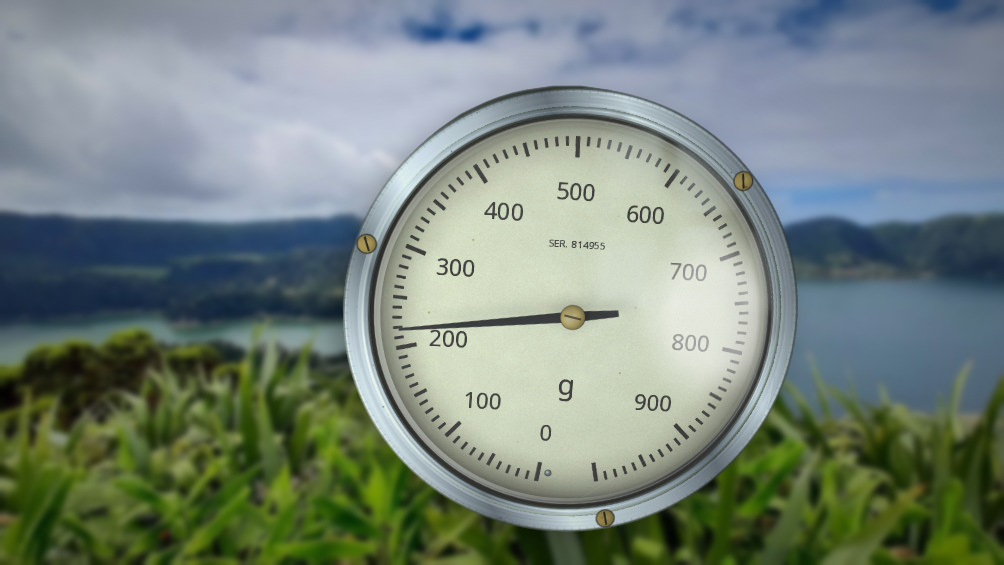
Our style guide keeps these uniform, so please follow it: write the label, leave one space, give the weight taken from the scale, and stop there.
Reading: 220 g
